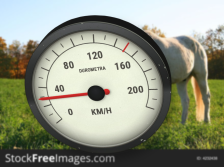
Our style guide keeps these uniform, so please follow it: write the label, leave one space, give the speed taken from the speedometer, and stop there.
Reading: 30 km/h
